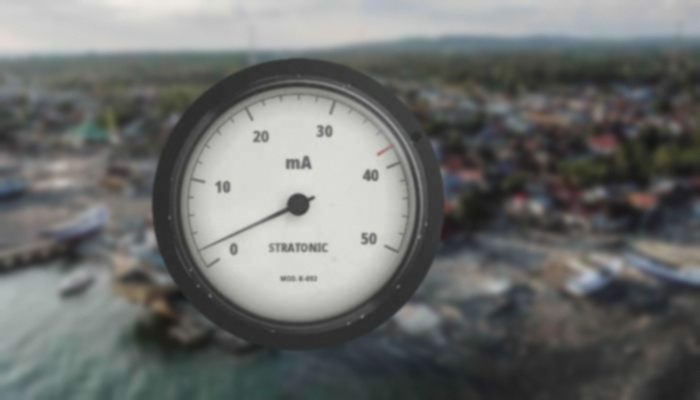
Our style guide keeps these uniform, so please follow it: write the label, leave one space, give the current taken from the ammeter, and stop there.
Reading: 2 mA
